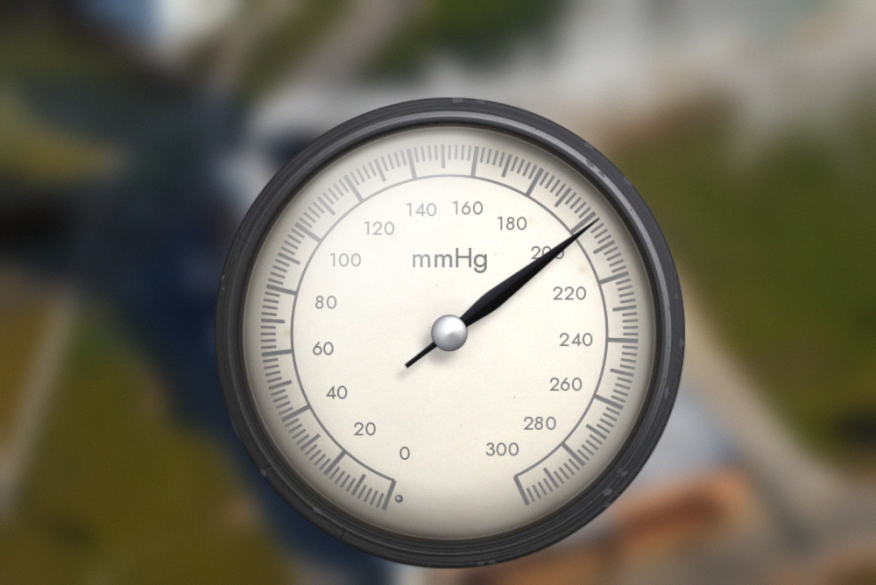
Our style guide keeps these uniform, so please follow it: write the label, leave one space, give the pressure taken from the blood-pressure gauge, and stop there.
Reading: 202 mmHg
